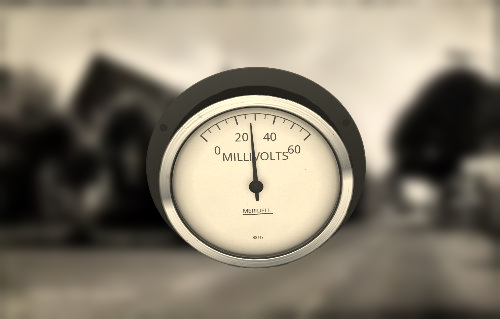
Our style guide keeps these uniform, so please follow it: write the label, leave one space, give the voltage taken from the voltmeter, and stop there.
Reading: 27.5 mV
